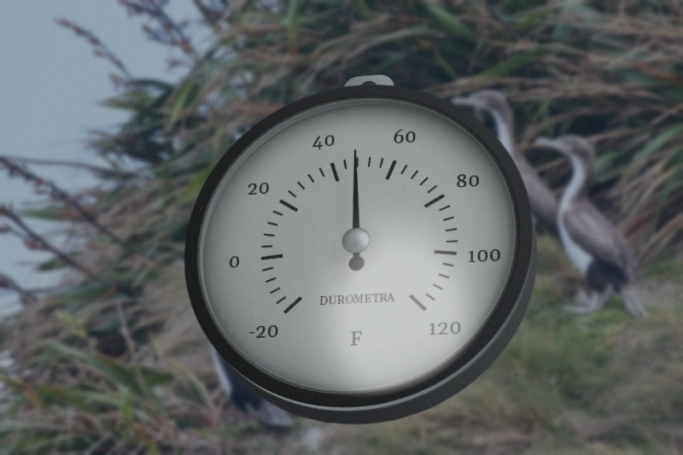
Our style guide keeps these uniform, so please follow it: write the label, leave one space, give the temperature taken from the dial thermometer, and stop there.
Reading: 48 °F
